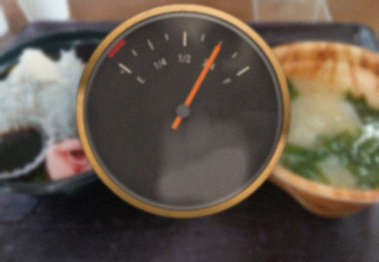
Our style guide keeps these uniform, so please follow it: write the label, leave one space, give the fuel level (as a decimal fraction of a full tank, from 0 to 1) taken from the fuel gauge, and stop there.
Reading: 0.75
